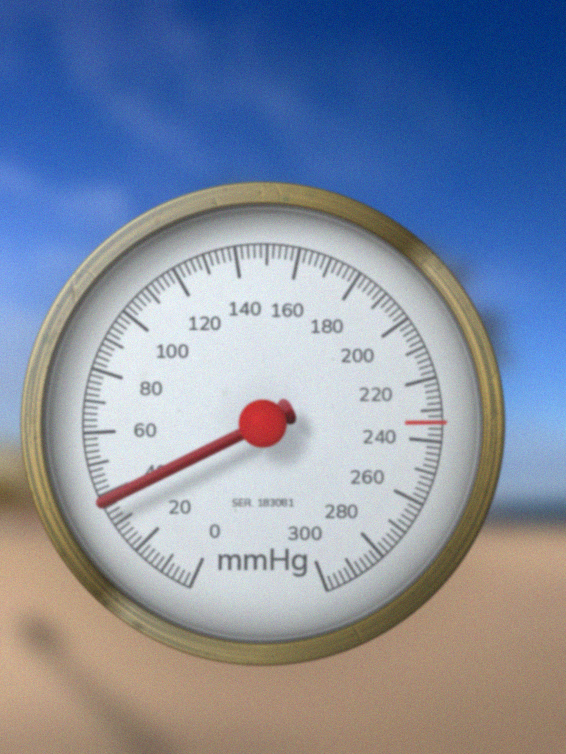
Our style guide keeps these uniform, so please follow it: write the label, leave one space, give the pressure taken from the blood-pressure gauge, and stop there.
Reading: 38 mmHg
